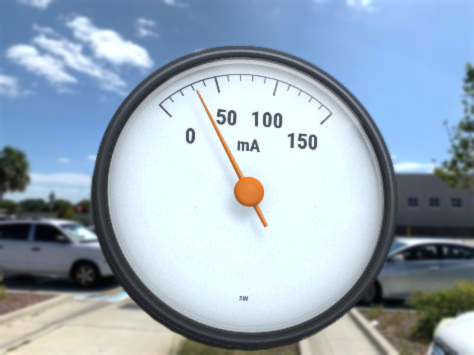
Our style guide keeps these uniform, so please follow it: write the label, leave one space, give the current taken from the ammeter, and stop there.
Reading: 30 mA
